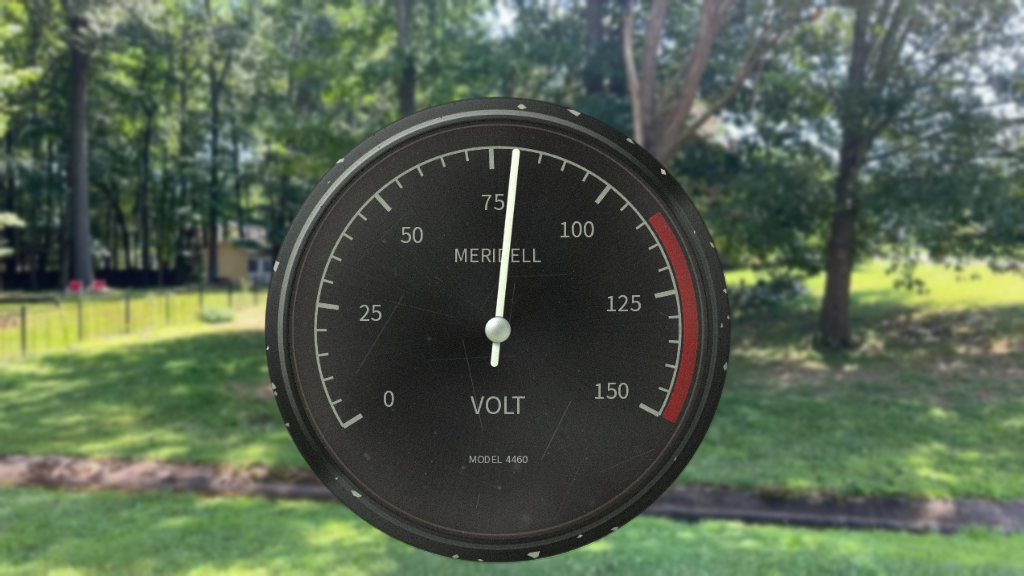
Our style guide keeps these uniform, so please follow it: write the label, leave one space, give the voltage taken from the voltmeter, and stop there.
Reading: 80 V
